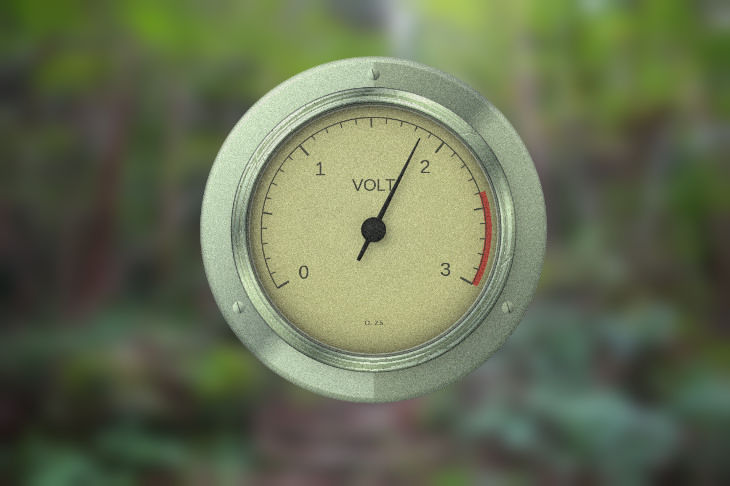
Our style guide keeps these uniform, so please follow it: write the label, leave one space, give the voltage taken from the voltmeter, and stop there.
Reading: 1.85 V
